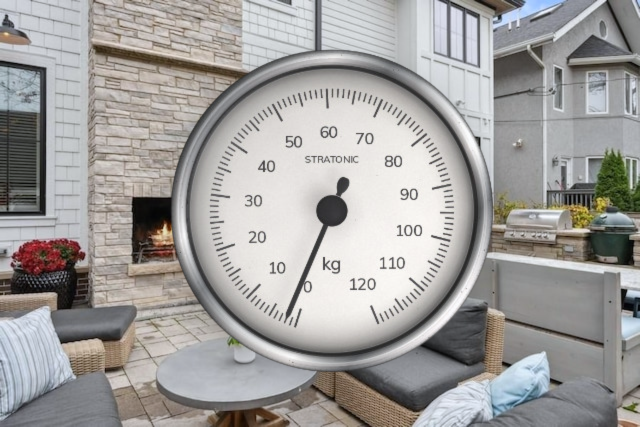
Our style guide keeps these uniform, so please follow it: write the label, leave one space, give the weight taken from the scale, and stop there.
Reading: 2 kg
